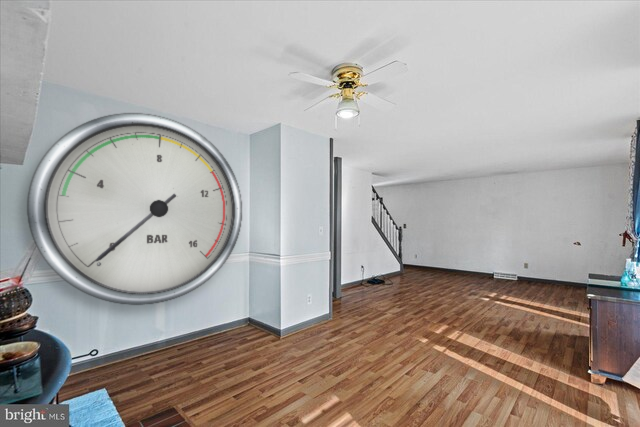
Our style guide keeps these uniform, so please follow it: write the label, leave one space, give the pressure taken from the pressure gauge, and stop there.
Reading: 0 bar
